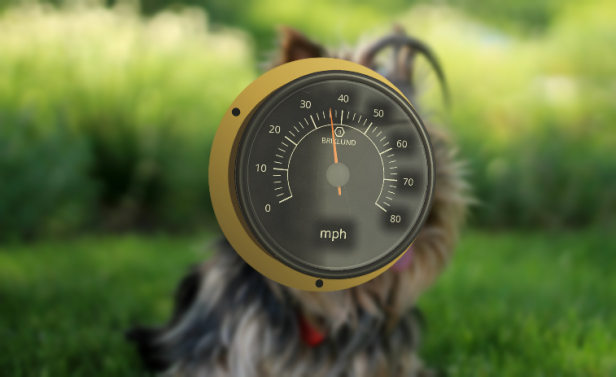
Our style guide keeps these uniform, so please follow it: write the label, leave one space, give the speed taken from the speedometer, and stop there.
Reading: 36 mph
